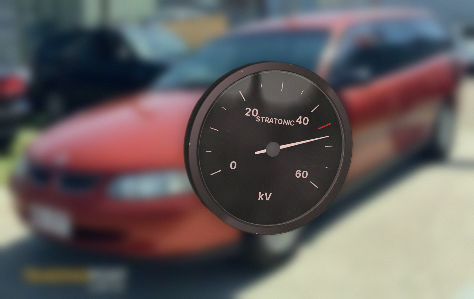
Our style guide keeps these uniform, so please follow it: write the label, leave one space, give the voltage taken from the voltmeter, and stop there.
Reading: 47.5 kV
